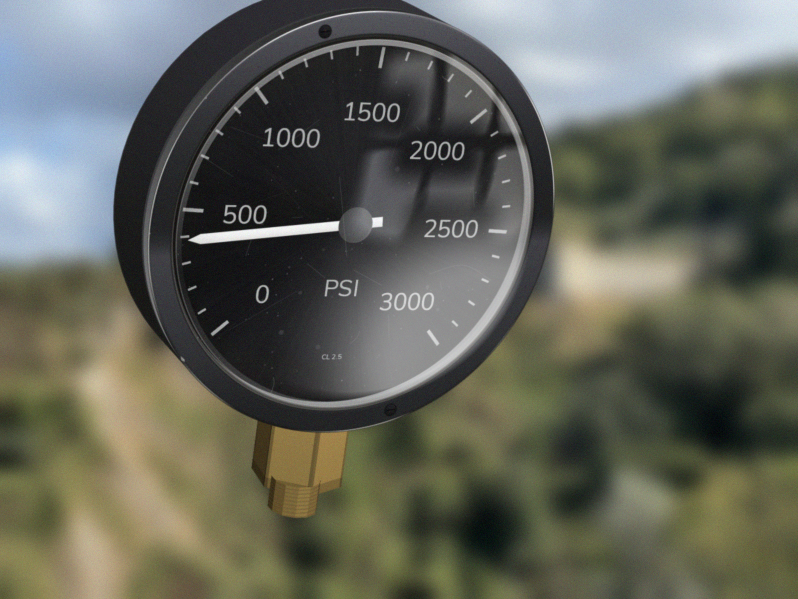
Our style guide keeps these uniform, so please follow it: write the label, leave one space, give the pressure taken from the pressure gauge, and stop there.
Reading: 400 psi
